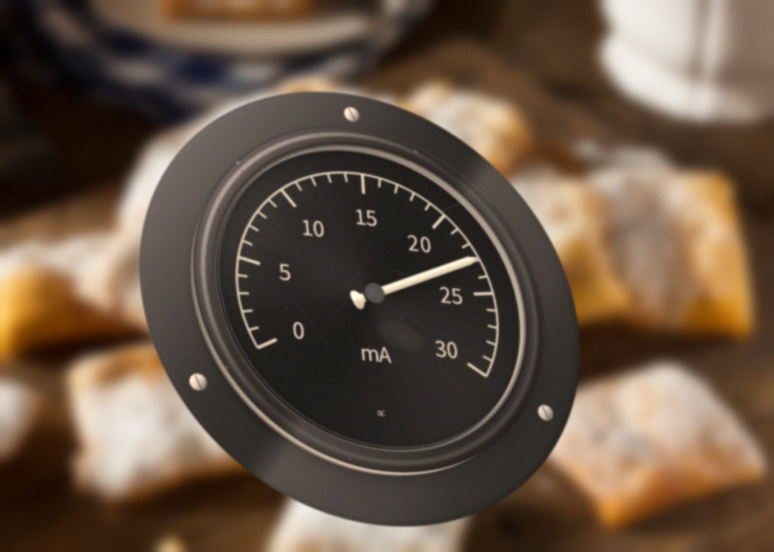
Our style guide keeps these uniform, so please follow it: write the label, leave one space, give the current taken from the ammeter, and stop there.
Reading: 23 mA
